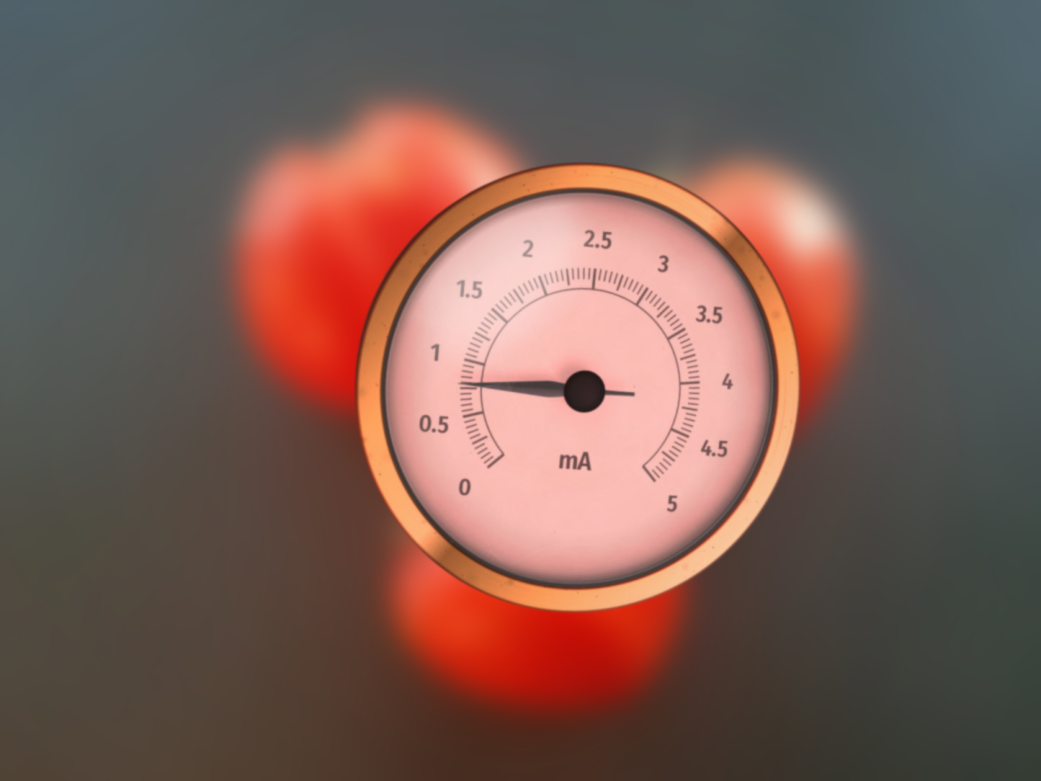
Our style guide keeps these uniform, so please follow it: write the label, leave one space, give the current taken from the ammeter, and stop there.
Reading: 0.8 mA
